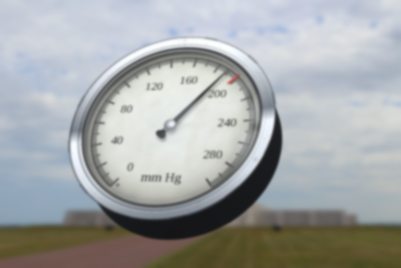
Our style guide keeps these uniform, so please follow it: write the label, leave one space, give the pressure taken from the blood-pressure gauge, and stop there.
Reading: 190 mmHg
